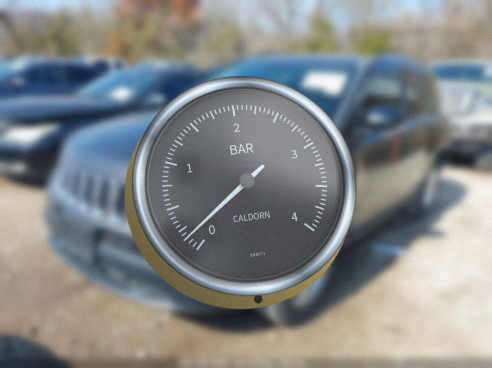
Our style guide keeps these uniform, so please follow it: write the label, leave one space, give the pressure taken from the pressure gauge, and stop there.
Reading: 0.15 bar
